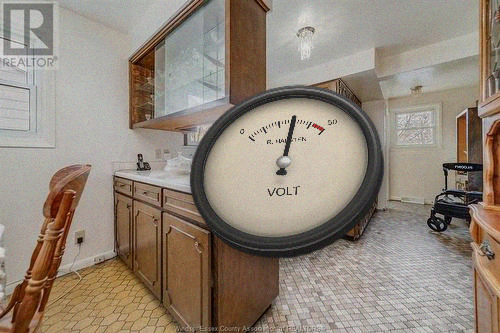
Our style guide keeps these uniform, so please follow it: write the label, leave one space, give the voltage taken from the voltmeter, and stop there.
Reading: 30 V
